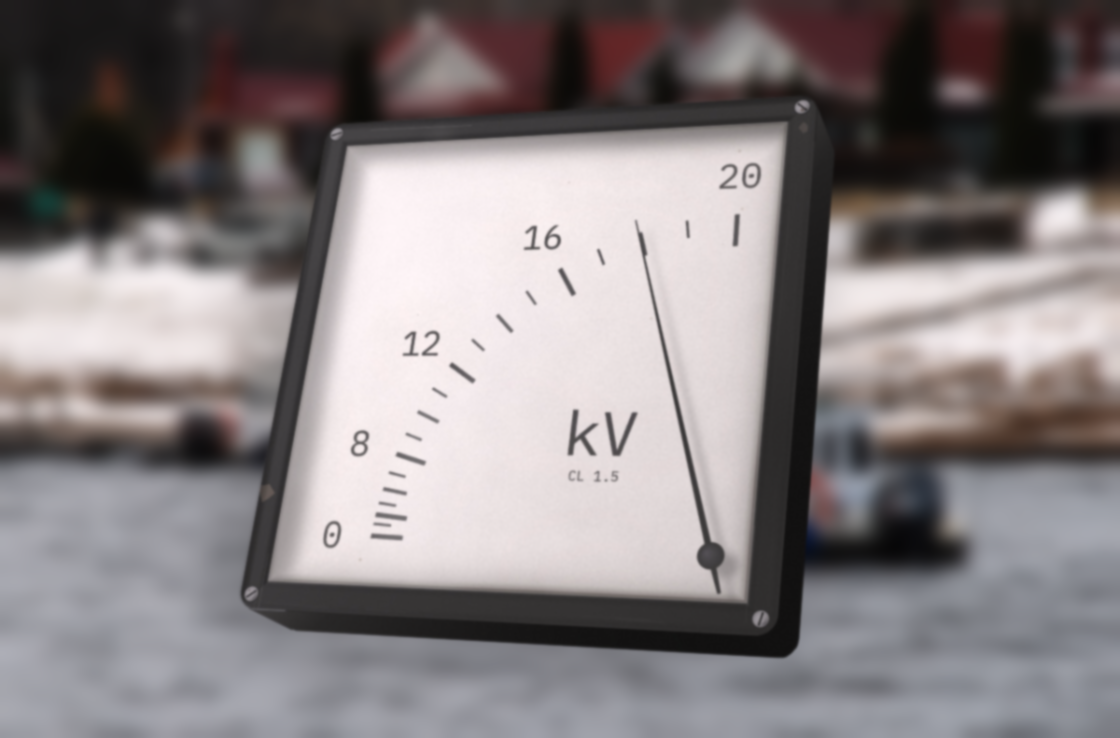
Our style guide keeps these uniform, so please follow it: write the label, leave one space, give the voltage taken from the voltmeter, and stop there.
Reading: 18 kV
